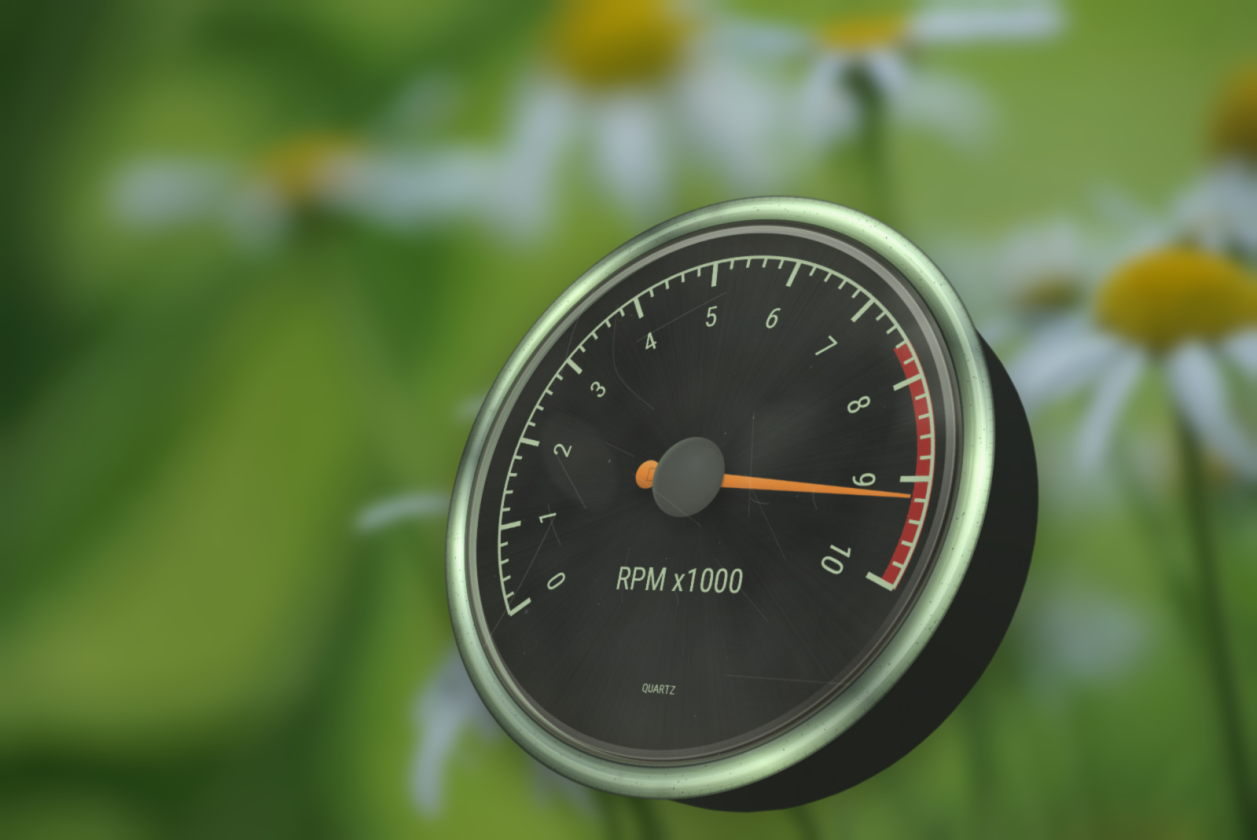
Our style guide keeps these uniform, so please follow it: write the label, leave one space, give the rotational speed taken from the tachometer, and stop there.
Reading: 9200 rpm
